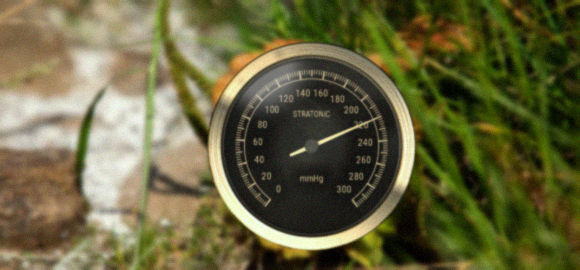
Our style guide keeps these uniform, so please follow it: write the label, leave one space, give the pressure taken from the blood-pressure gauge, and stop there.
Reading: 220 mmHg
